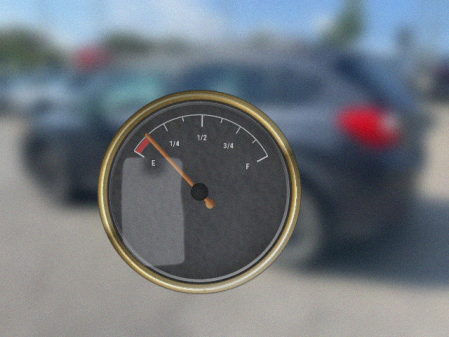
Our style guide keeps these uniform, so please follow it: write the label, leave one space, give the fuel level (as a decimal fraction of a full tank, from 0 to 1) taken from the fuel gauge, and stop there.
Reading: 0.125
